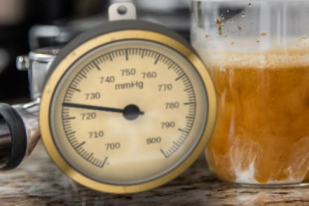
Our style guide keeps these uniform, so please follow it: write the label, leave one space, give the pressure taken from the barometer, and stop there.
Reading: 725 mmHg
